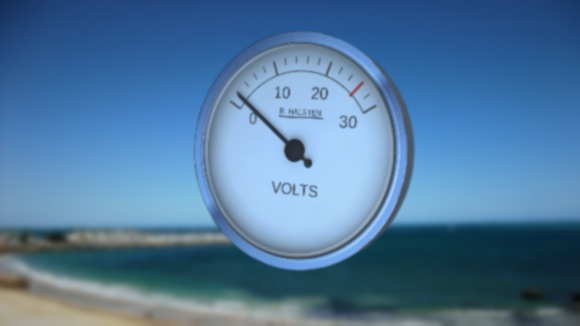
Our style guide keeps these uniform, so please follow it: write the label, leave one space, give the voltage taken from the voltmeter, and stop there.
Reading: 2 V
